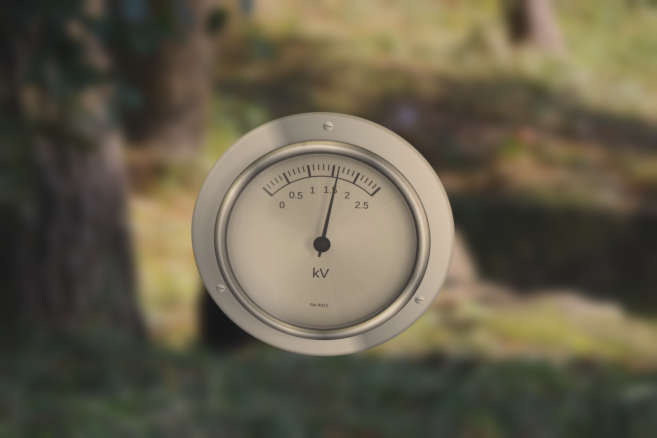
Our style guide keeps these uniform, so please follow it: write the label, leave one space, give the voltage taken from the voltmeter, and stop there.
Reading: 1.6 kV
